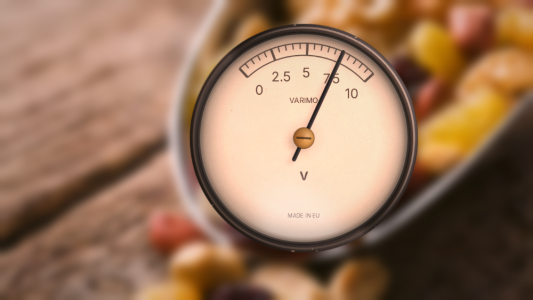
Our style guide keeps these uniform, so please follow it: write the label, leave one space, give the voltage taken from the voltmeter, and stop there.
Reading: 7.5 V
